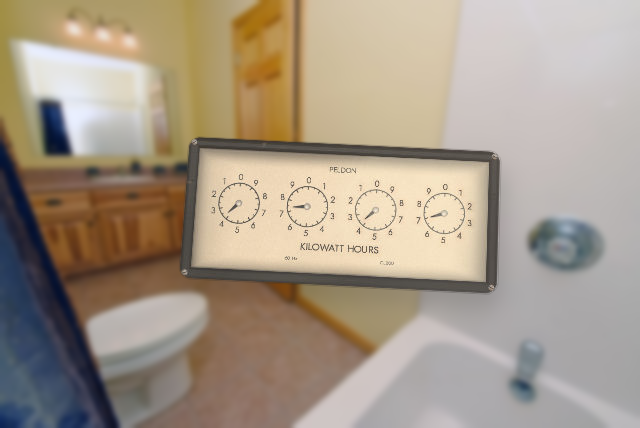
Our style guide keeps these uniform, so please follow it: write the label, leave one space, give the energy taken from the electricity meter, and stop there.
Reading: 3737 kWh
